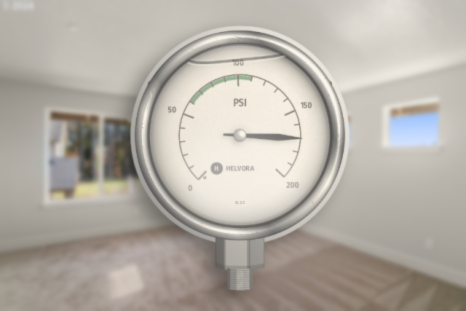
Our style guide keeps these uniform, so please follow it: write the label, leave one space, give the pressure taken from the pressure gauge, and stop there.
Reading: 170 psi
